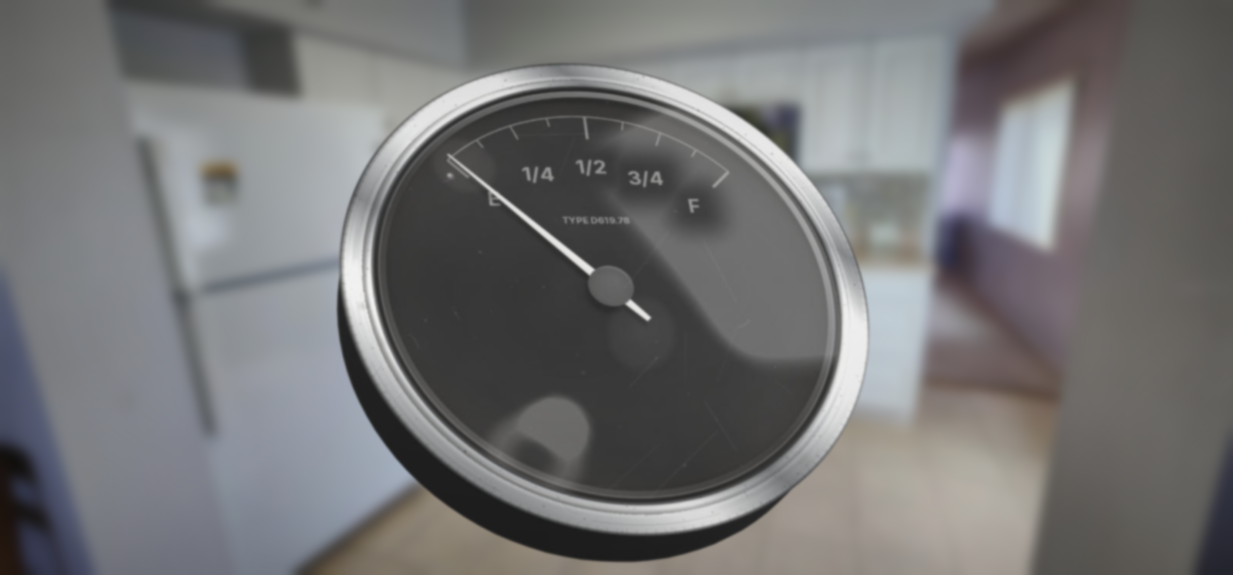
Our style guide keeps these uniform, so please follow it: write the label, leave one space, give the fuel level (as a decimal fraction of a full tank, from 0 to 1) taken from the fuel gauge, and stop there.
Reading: 0
